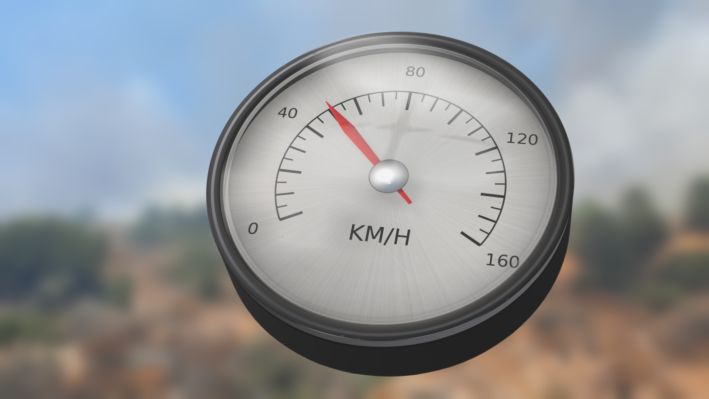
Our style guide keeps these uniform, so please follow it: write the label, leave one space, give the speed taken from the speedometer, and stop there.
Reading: 50 km/h
